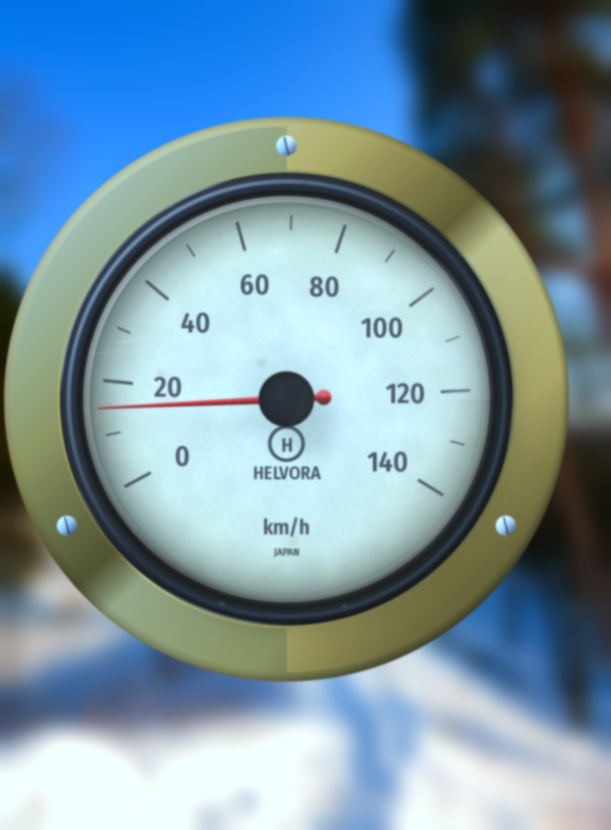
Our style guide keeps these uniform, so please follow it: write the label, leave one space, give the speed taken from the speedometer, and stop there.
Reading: 15 km/h
